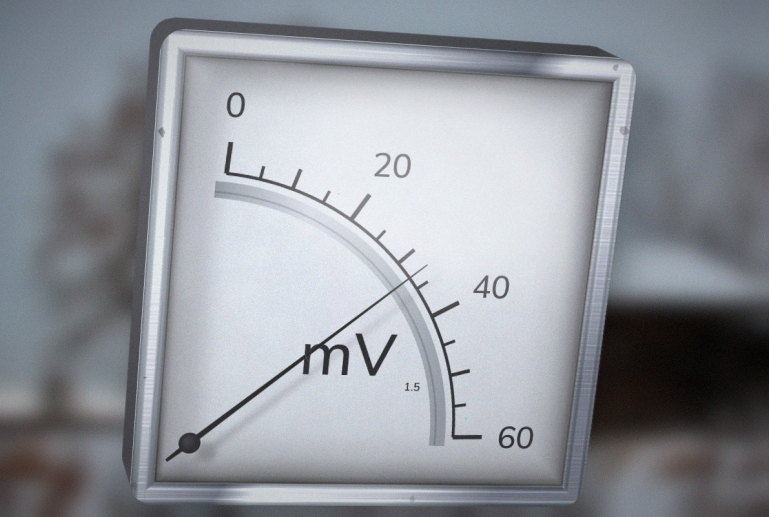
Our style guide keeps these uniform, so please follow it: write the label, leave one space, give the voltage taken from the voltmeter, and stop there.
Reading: 32.5 mV
